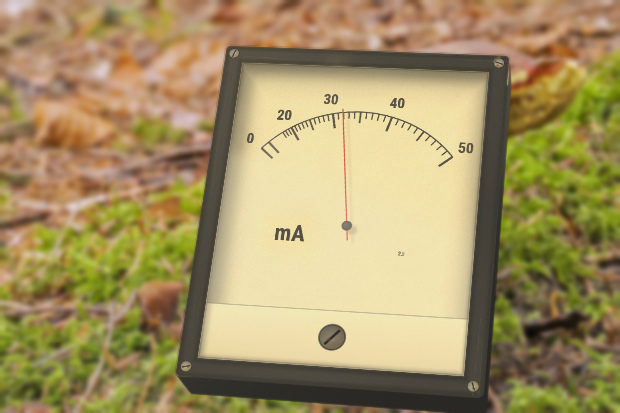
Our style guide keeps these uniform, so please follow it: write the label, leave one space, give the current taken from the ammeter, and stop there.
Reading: 32 mA
